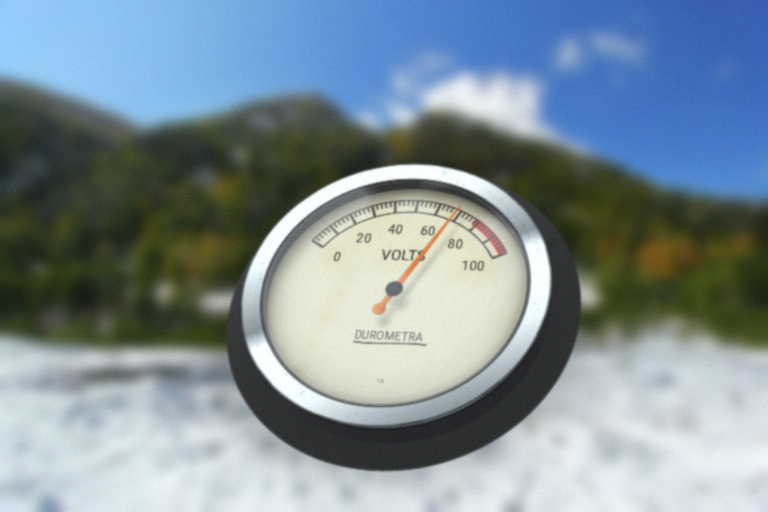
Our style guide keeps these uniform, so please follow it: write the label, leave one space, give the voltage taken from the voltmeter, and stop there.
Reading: 70 V
